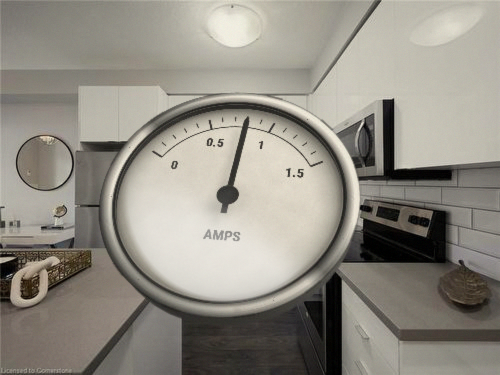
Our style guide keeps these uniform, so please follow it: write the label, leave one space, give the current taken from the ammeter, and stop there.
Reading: 0.8 A
